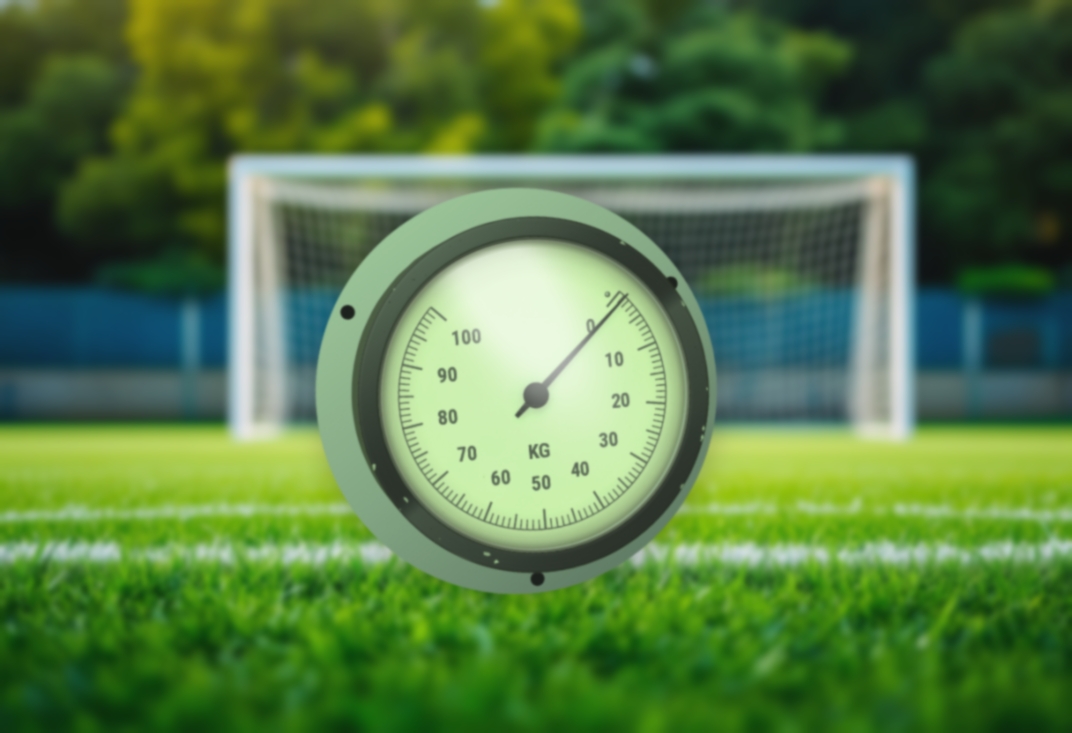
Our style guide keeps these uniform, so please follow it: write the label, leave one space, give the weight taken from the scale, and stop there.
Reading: 1 kg
